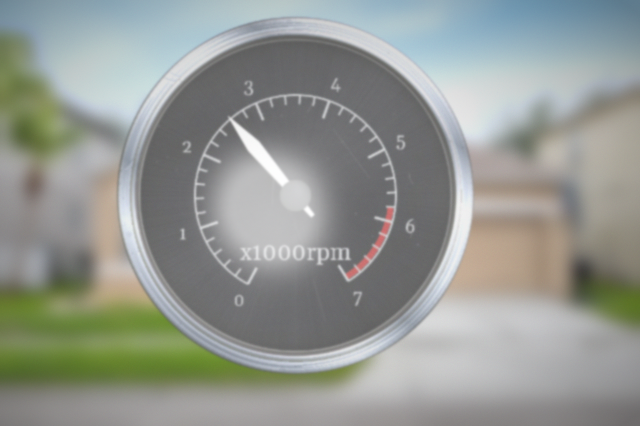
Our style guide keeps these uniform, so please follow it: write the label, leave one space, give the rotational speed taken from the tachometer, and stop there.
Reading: 2600 rpm
